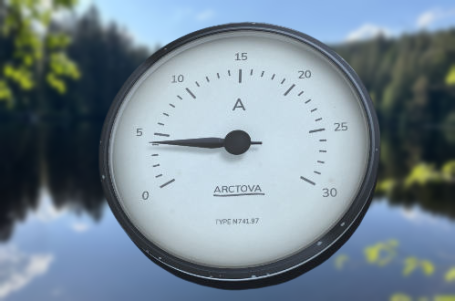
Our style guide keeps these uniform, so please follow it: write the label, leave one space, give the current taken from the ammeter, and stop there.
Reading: 4 A
